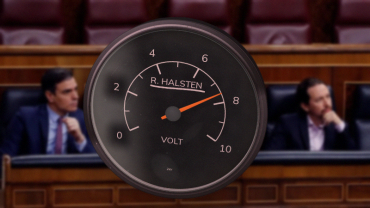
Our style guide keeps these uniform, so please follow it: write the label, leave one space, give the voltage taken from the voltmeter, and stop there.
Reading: 7.5 V
